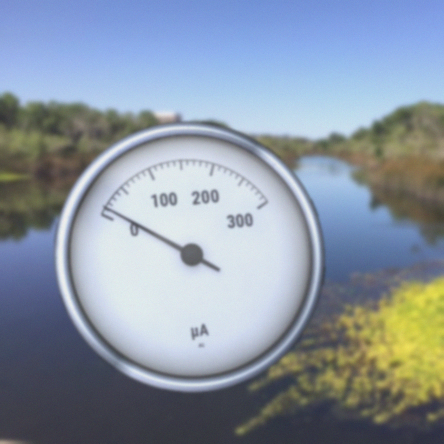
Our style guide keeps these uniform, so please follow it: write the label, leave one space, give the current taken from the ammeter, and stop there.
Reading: 10 µA
